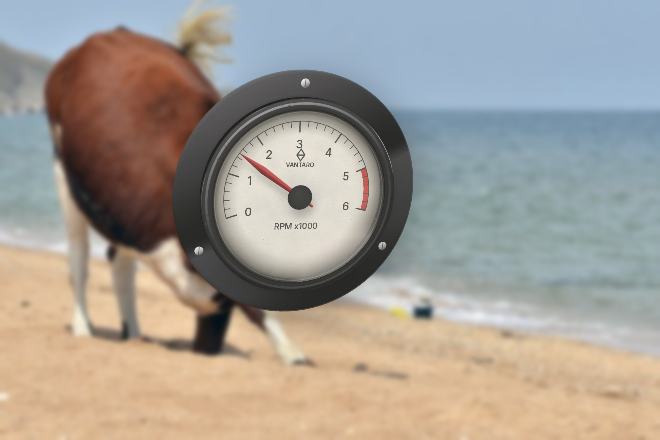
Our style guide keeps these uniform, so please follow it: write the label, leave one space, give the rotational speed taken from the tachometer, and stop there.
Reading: 1500 rpm
